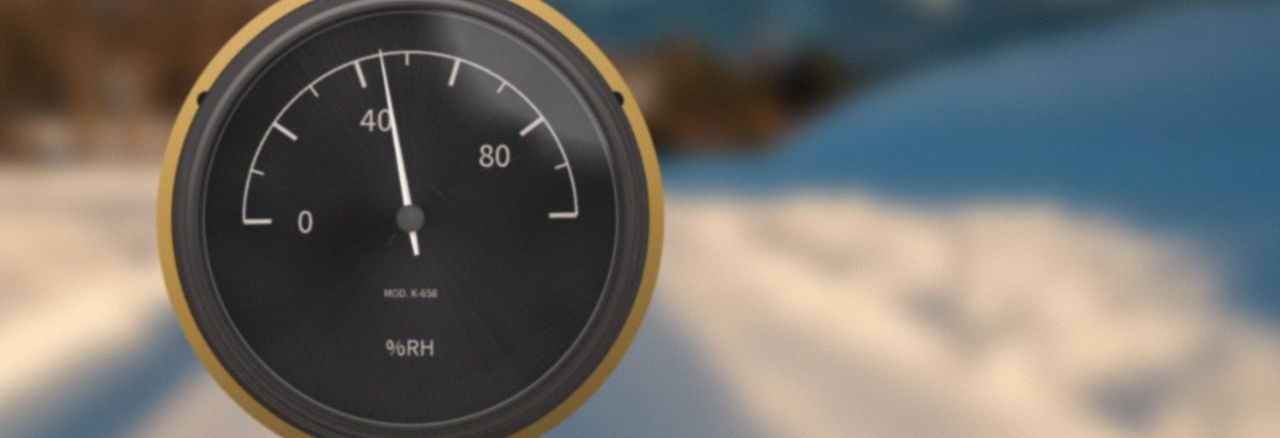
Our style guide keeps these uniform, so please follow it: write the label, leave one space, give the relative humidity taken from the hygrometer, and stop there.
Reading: 45 %
